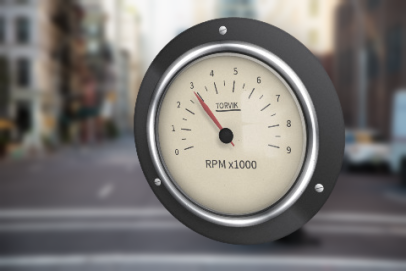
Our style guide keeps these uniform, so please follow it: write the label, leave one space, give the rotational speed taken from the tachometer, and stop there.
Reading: 3000 rpm
